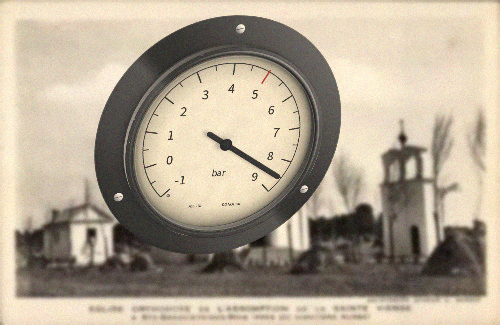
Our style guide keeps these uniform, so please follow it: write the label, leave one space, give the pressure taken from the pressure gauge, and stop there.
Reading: 8.5 bar
